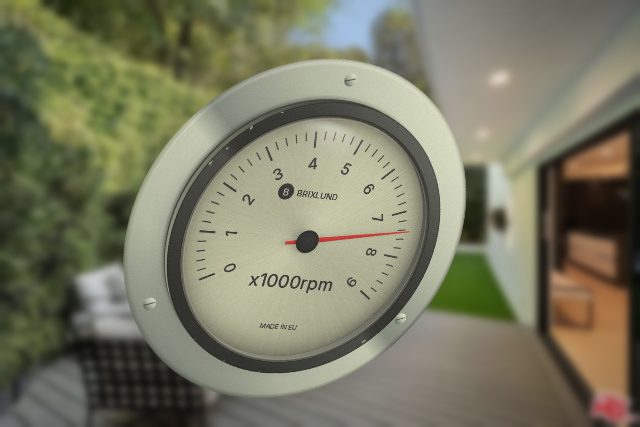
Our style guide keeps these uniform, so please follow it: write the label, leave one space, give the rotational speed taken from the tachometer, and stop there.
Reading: 7400 rpm
